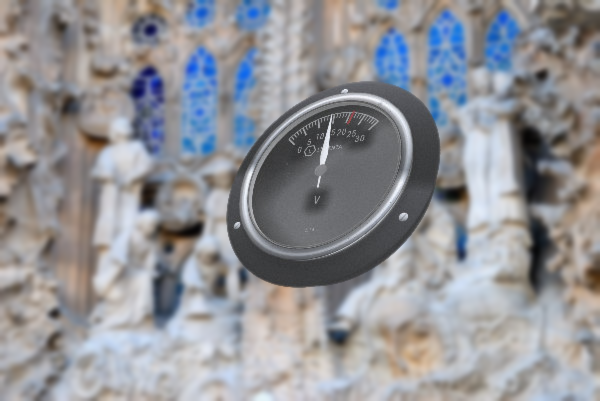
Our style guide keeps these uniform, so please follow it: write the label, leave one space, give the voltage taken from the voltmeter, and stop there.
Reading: 15 V
